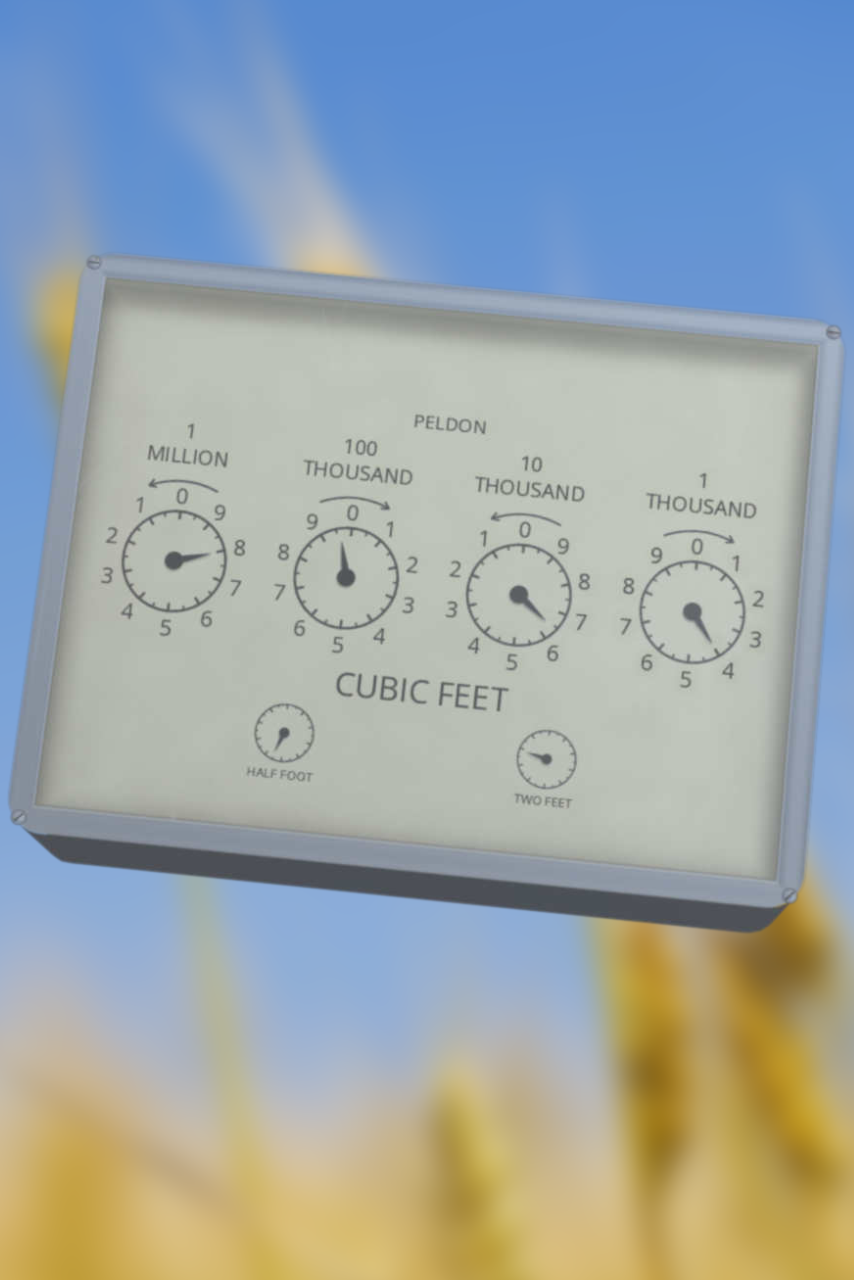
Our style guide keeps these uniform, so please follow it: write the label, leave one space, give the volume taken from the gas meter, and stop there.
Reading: 796400 ft³
